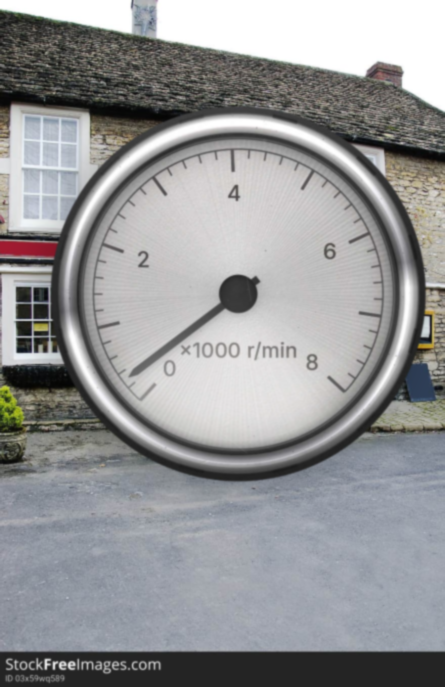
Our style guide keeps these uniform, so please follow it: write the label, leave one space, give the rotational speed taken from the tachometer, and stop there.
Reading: 300 rpm
